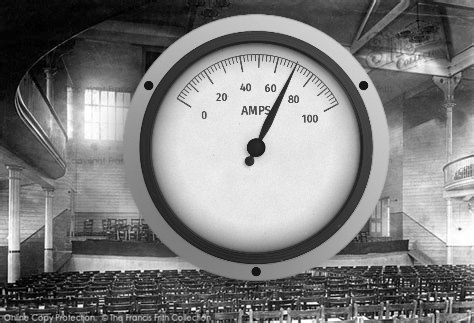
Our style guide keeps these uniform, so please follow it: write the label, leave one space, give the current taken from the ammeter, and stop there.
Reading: 70 A
